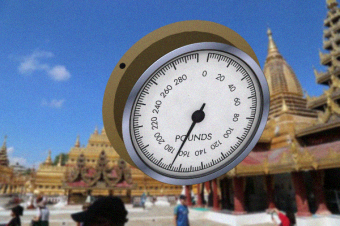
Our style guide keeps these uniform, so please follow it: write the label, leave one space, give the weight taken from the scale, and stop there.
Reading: 170 lb
